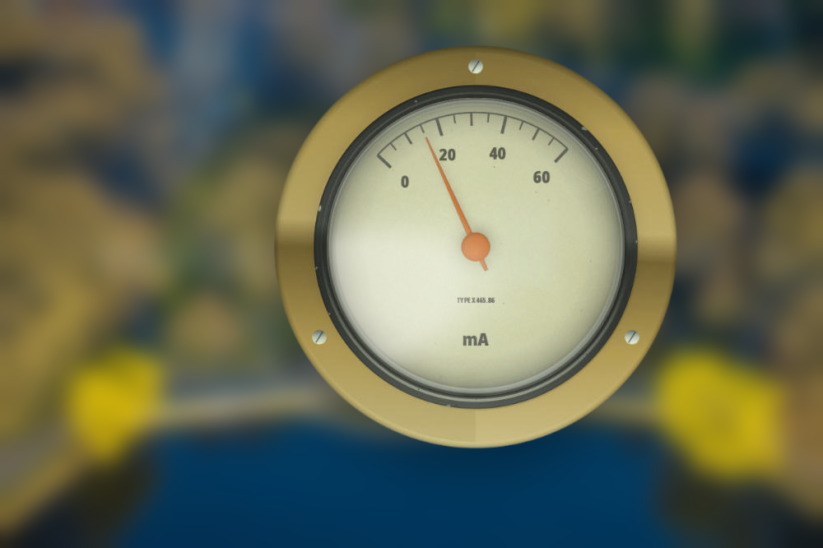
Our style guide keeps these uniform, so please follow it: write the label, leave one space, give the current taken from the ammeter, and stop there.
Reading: 15 mA
